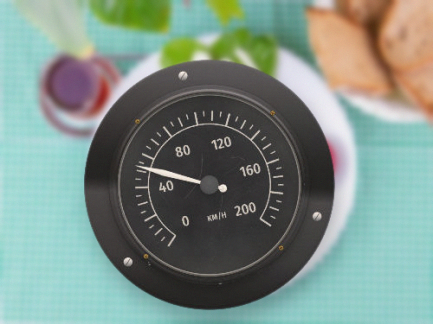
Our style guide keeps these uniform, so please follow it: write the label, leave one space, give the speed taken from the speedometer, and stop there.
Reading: 52.5 km/h
